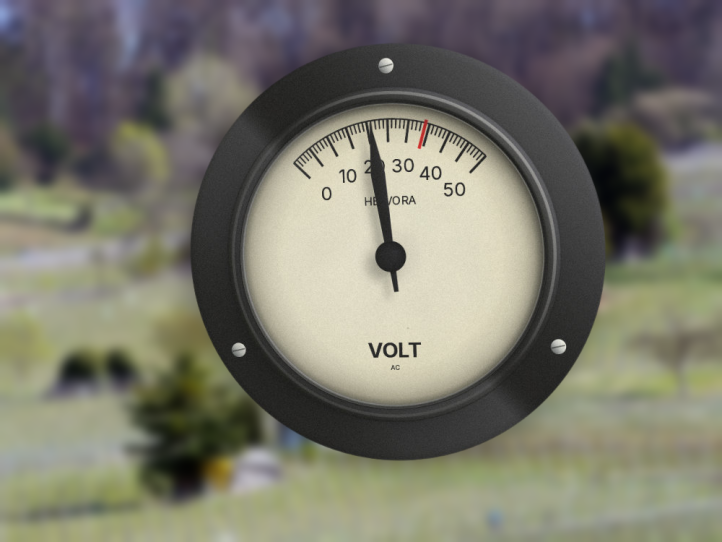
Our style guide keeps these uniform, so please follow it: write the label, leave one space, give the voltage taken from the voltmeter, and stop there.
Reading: 21 V
